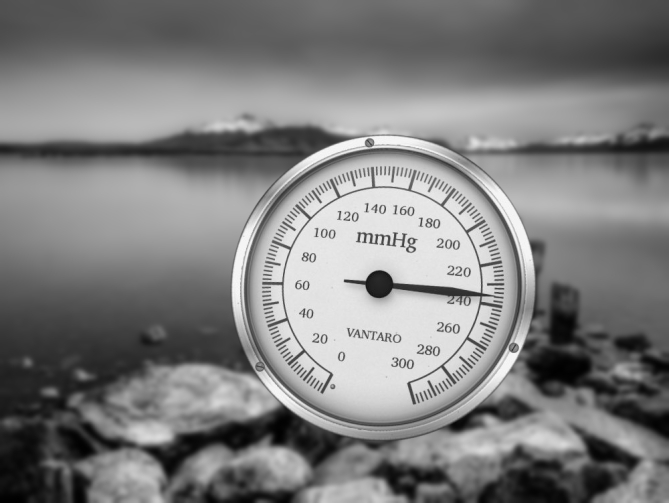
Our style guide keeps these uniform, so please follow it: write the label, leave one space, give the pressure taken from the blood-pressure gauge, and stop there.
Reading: 236 mmHg
